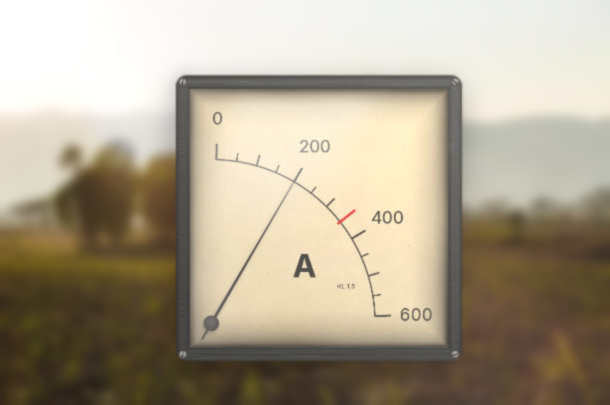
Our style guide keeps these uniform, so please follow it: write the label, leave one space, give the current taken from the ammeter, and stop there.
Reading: 200 A
